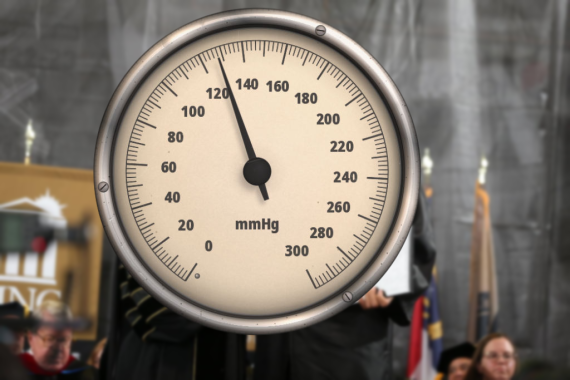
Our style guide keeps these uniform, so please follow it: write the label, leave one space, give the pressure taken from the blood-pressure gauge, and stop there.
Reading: 128 mmHg
